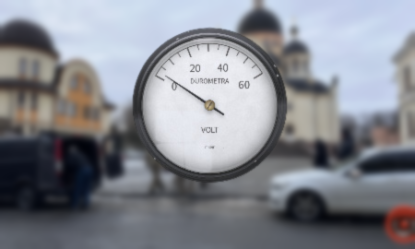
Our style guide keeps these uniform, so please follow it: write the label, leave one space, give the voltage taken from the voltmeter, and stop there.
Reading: 2.5 V
